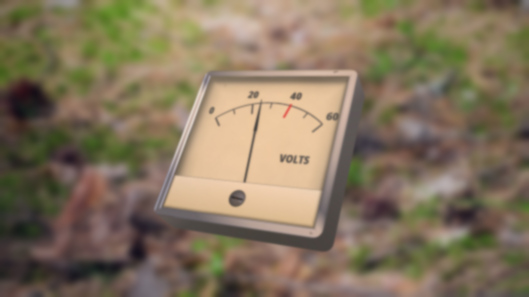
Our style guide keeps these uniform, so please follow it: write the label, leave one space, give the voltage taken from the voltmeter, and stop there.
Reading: 25 V
